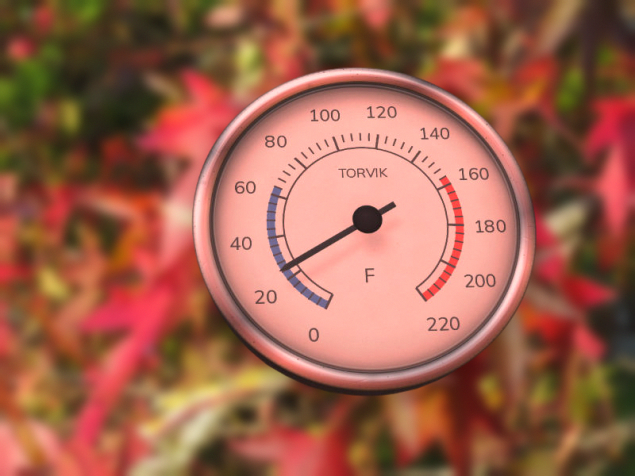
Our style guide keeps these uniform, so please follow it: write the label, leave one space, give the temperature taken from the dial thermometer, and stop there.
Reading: 24 °F
